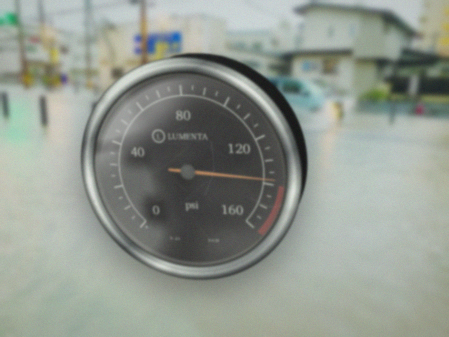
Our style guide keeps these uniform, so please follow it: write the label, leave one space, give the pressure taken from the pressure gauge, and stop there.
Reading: 137.5 psi
